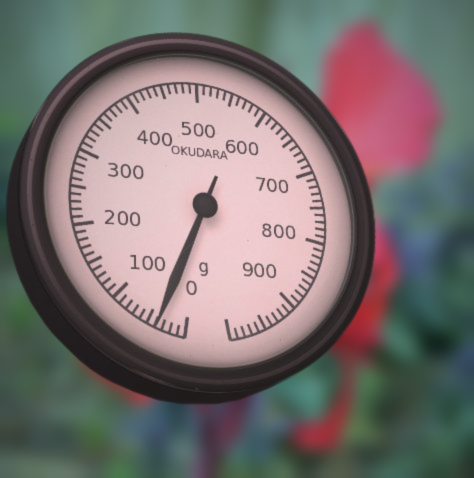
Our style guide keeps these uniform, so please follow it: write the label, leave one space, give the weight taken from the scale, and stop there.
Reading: 40 g
